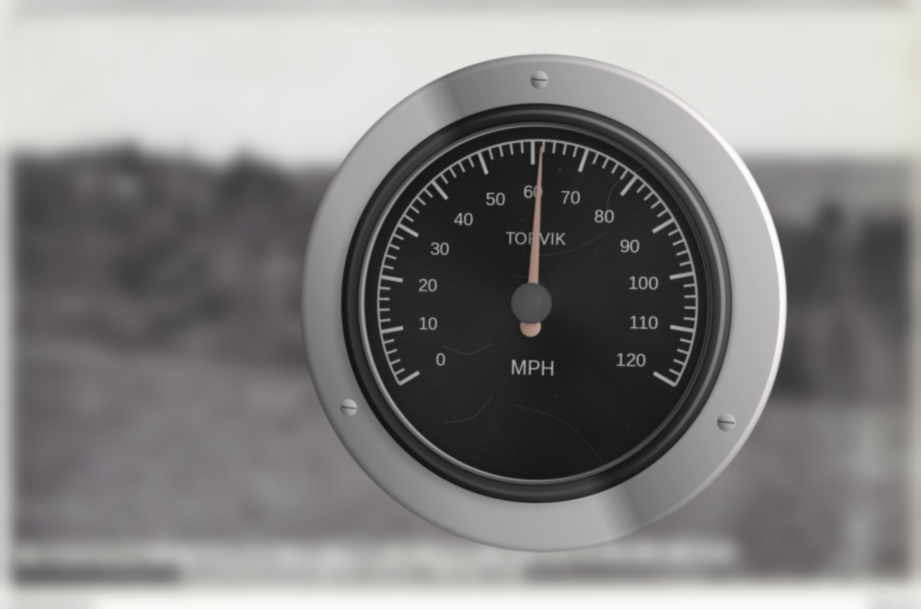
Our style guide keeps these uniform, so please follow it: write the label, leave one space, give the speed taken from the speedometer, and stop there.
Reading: 62 mph
